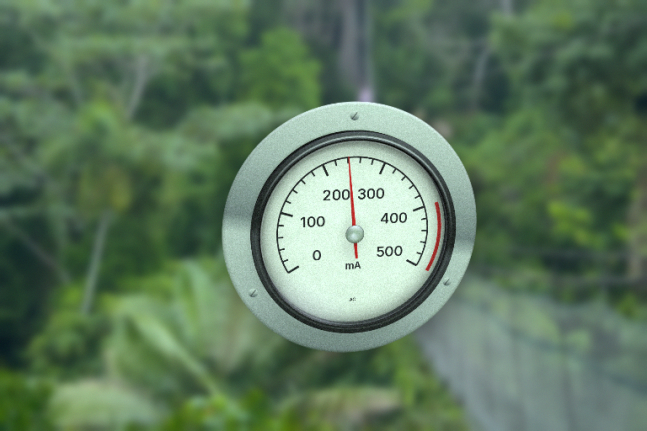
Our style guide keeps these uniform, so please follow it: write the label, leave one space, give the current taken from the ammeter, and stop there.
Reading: 240 mA
